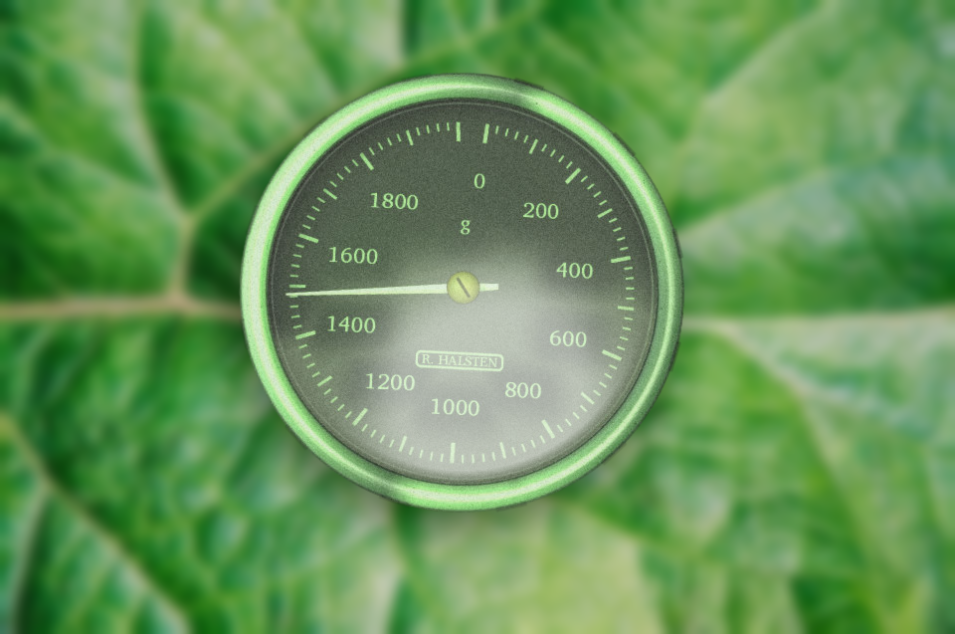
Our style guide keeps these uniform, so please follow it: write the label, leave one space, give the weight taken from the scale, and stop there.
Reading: 1480 g
